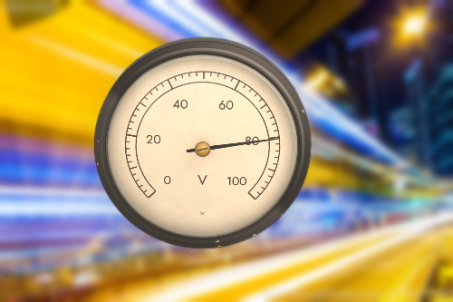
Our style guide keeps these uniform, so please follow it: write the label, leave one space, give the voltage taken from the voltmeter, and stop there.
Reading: 80 V
